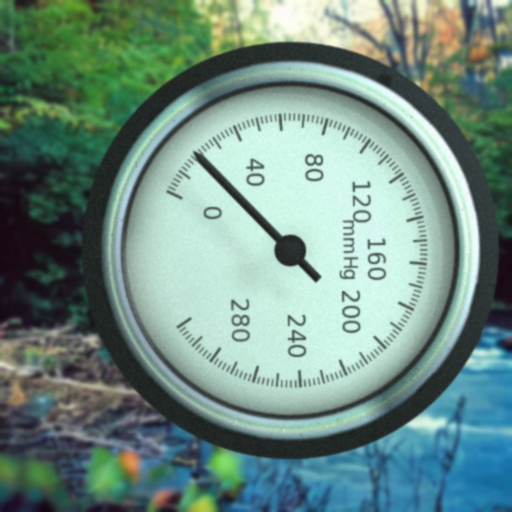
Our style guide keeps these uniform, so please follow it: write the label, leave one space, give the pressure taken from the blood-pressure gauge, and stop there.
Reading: 20 mmHg
